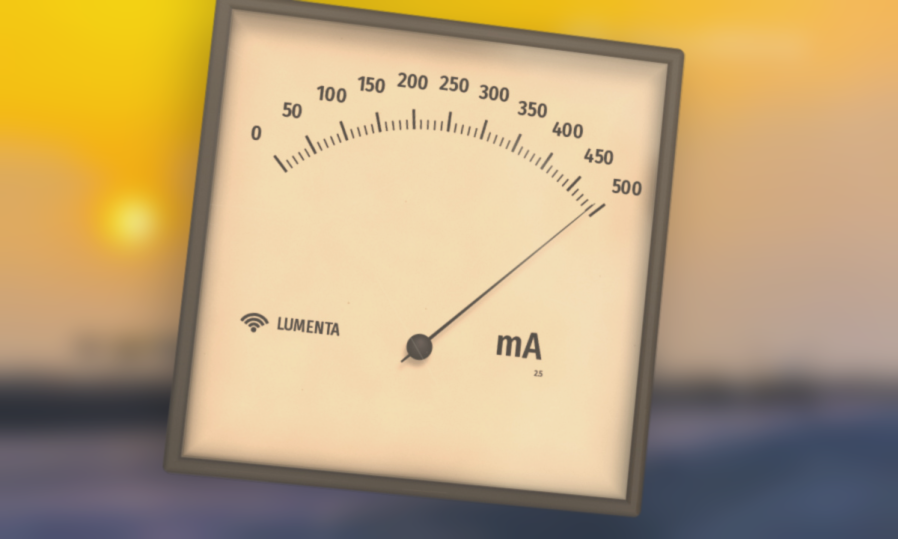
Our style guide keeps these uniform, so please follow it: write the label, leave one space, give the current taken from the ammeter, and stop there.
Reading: 490 mA
